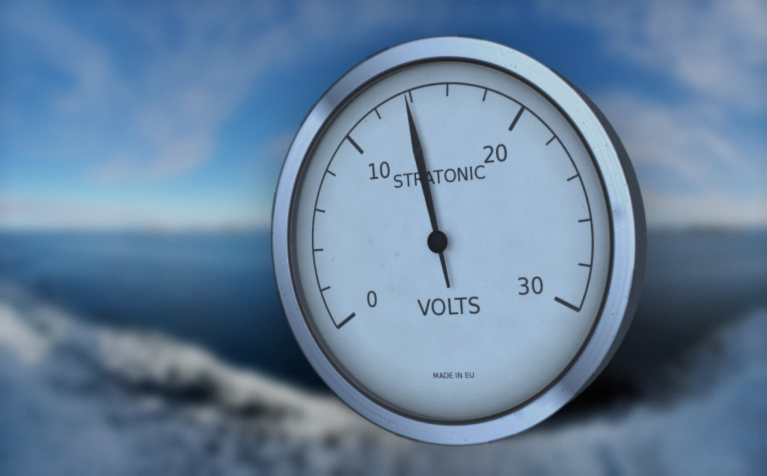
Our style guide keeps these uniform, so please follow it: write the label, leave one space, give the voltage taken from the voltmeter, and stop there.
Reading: 14 V
